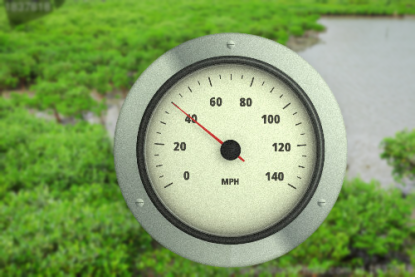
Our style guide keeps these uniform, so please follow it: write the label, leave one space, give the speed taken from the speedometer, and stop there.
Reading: 40 mph
